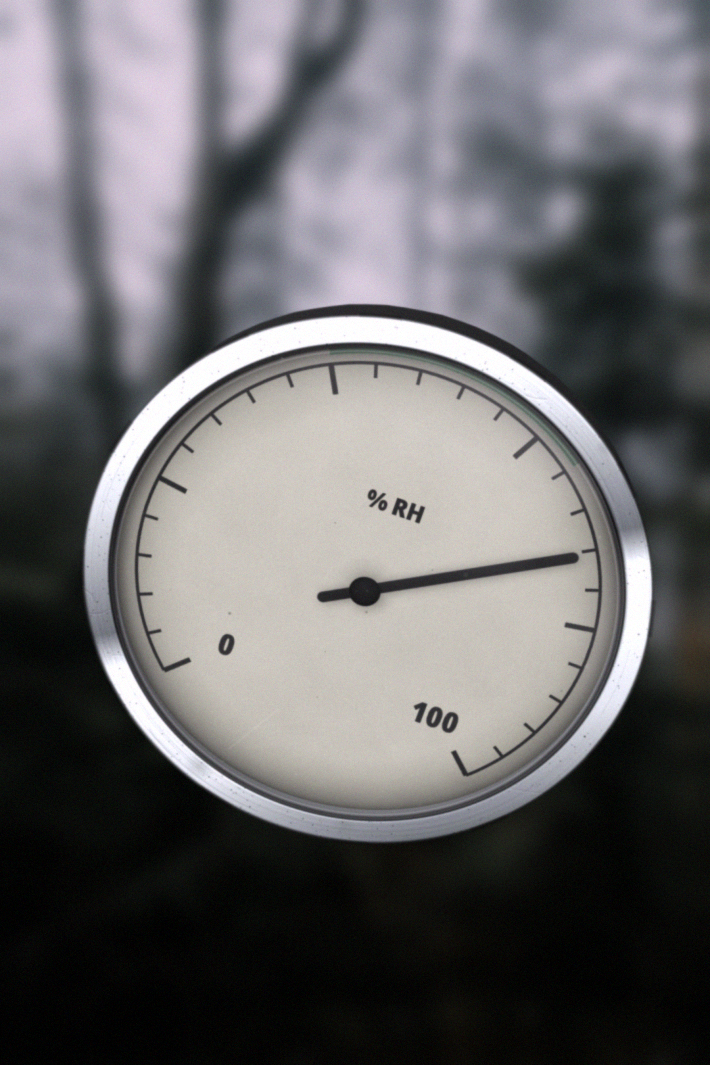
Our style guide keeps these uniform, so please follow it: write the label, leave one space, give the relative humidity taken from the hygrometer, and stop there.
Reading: 72 %
